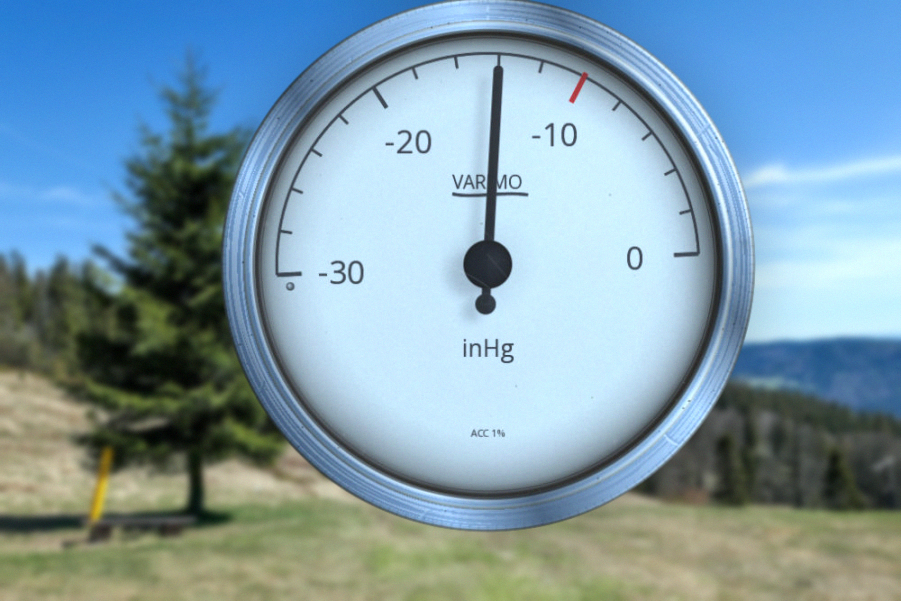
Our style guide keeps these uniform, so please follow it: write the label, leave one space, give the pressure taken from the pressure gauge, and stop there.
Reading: -14 inHg
